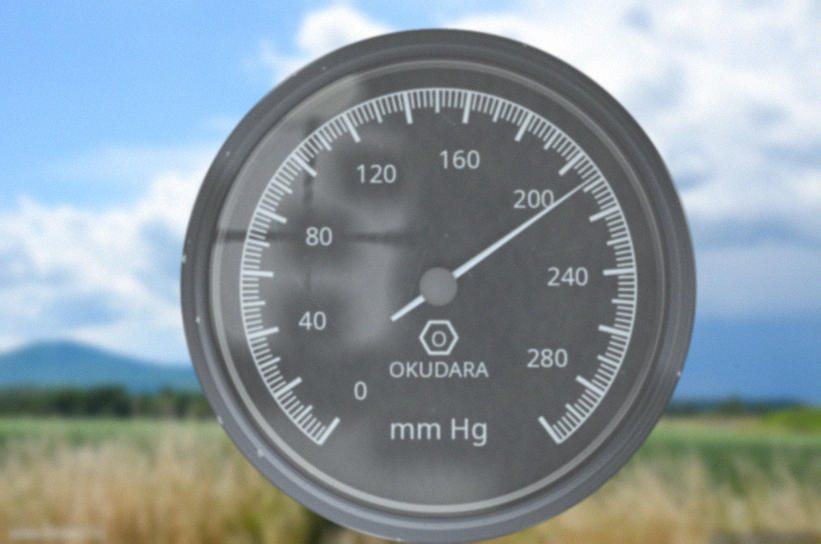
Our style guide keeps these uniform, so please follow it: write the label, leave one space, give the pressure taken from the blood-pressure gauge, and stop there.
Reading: 208 mmHg
